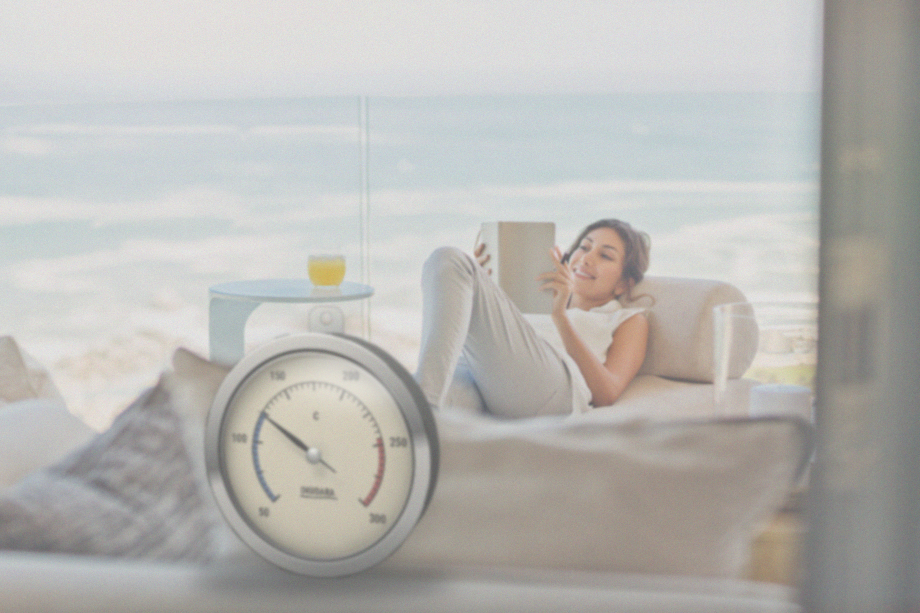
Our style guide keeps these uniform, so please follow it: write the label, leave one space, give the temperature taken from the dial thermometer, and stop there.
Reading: 125 °C
